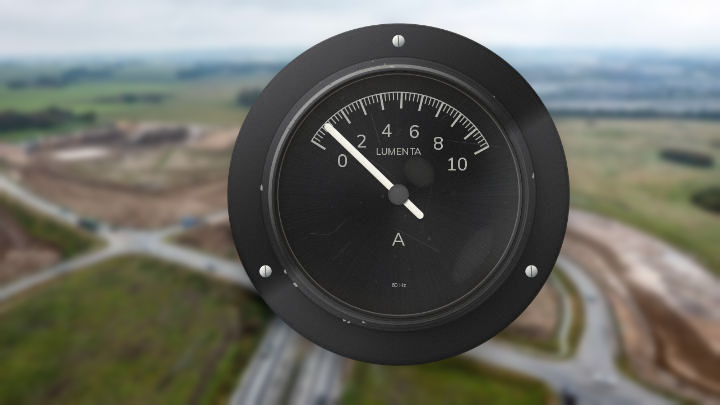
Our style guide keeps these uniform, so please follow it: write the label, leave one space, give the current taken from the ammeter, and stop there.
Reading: 1 A
